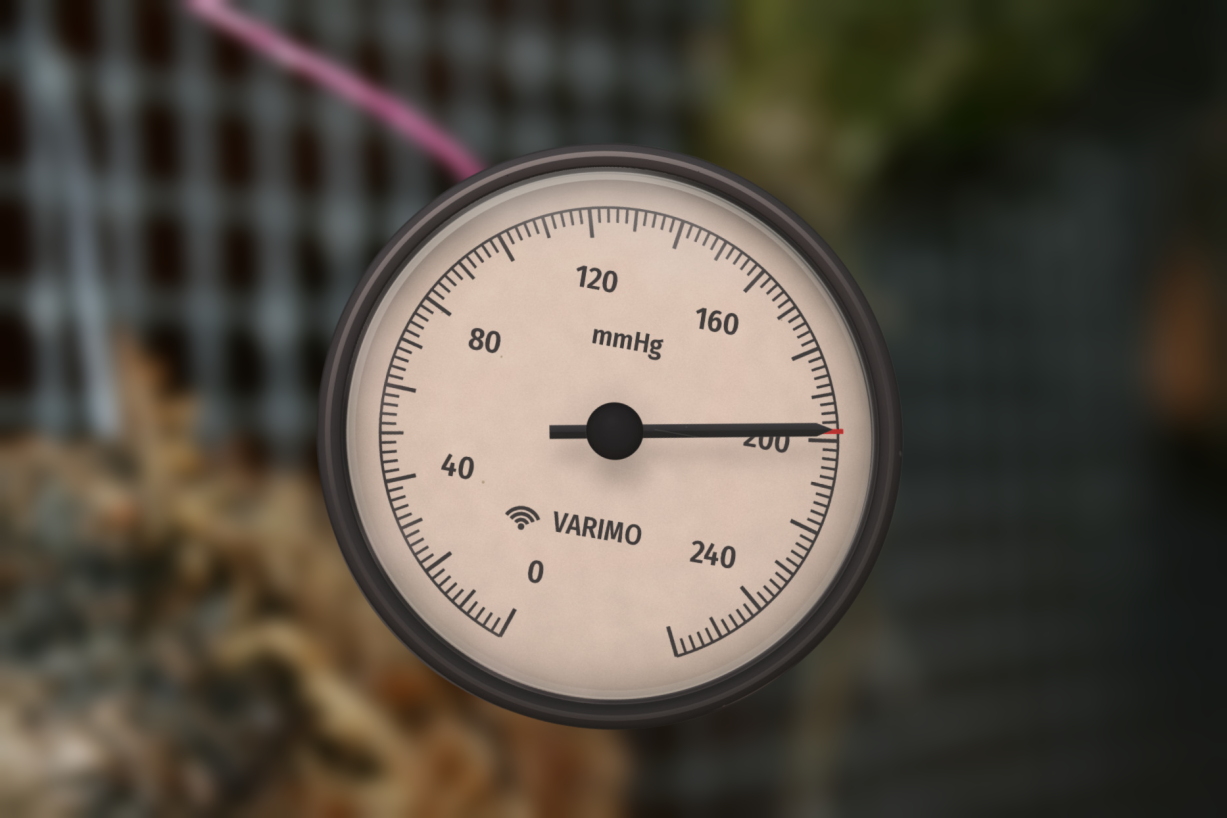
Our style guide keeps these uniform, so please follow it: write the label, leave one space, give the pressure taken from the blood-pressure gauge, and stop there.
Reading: 198 mmHg
